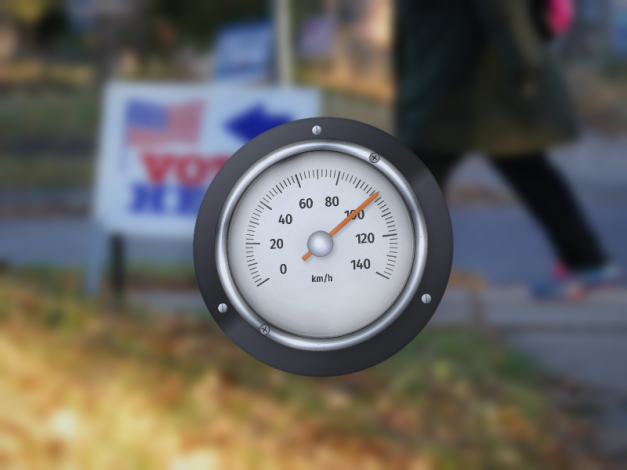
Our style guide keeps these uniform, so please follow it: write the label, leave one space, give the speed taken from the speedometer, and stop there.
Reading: 100 km/h
